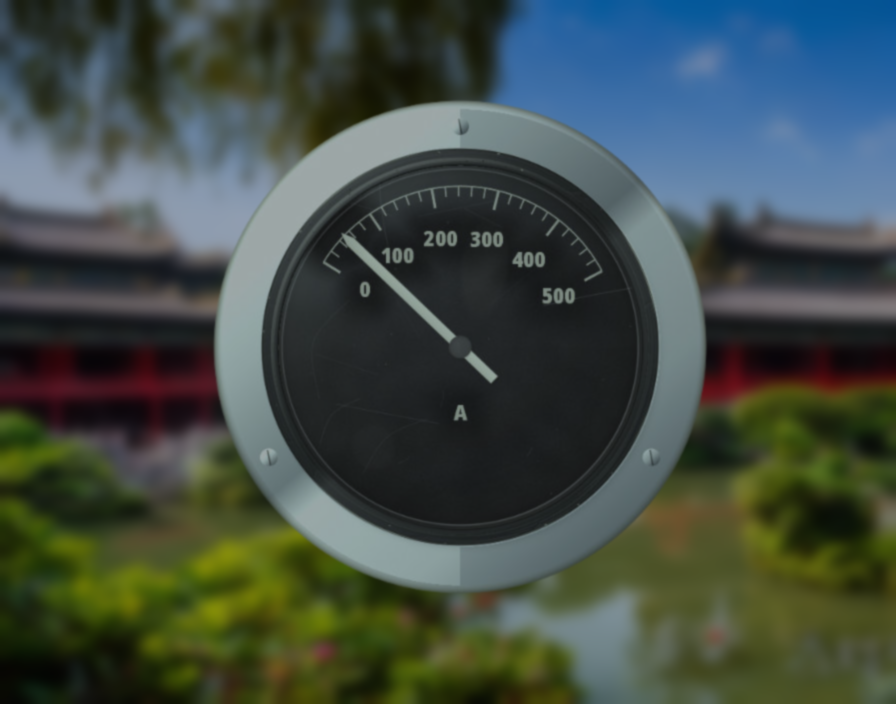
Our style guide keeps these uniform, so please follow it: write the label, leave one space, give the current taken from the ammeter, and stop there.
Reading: 50 A
